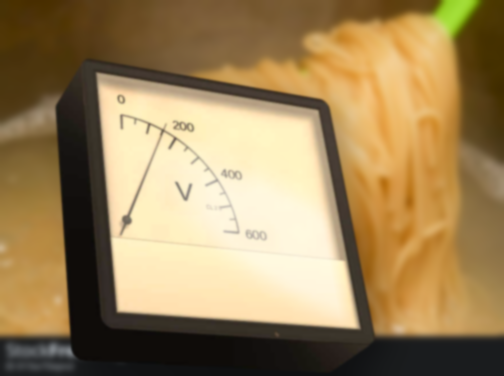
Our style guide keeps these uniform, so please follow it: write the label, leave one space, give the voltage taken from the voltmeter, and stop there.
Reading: 150 V
